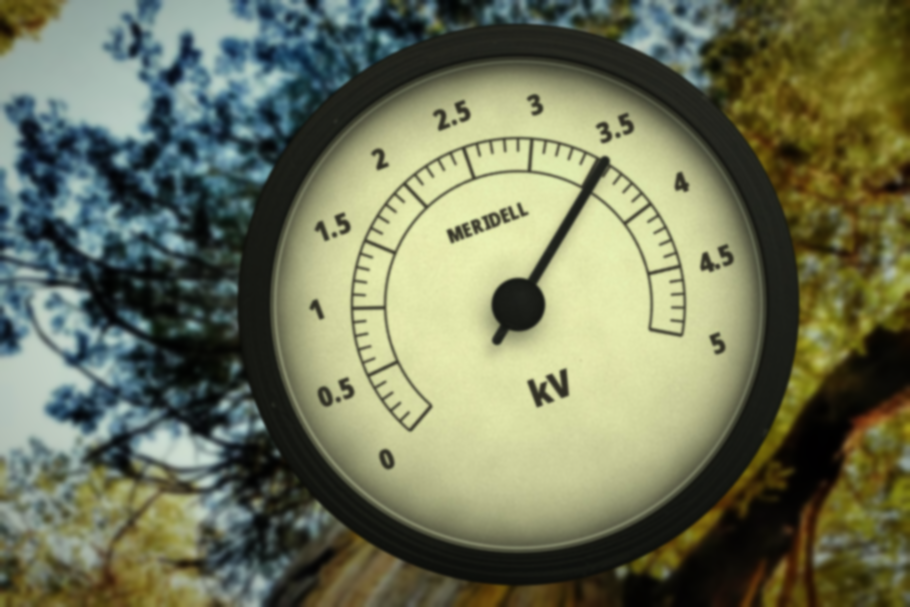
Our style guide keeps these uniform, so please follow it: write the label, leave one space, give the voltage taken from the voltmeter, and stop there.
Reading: 3.55 kV
